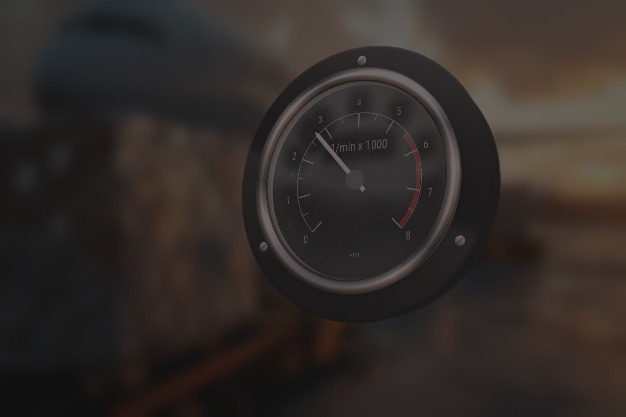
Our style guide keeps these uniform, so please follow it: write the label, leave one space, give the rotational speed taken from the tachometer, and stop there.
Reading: 2750 rpm
